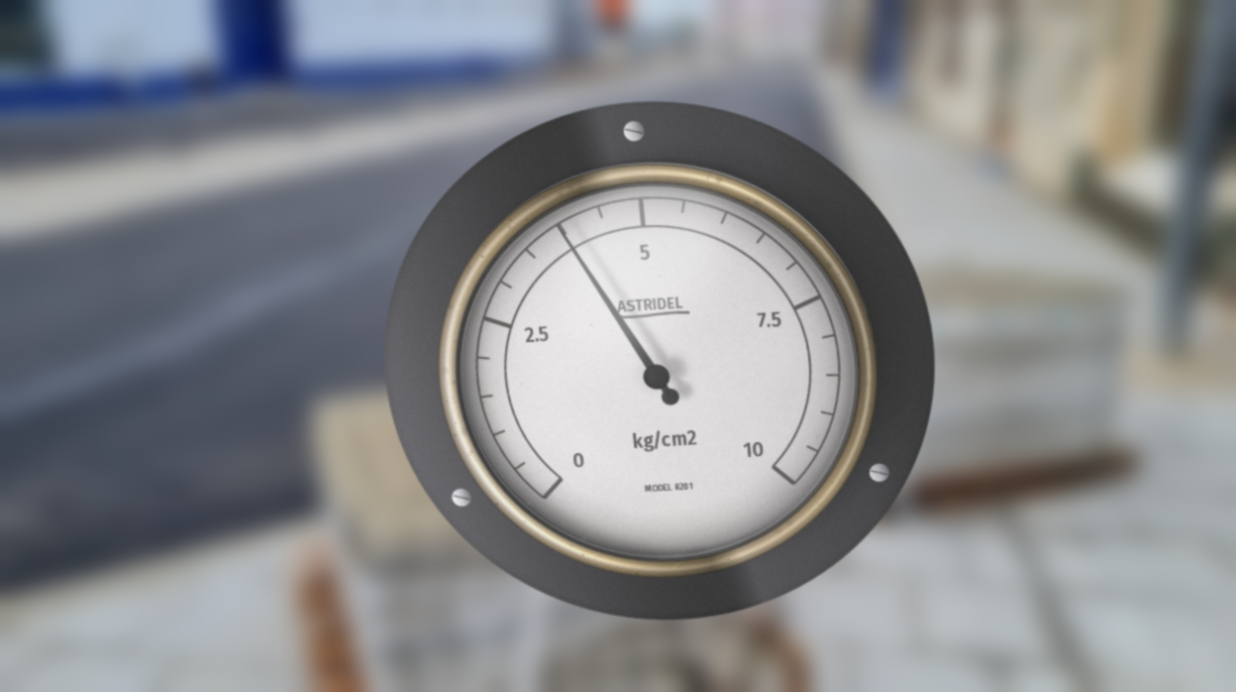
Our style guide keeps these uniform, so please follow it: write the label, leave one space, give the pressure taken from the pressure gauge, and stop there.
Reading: 4 kg/cm²
